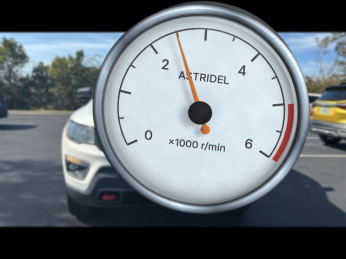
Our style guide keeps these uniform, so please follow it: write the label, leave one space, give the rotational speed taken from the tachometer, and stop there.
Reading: 2500 rpm
